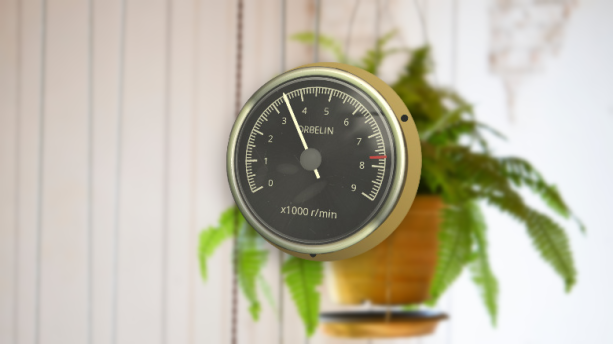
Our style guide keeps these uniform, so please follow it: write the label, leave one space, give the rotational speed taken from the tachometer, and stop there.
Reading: 3500 rpm
